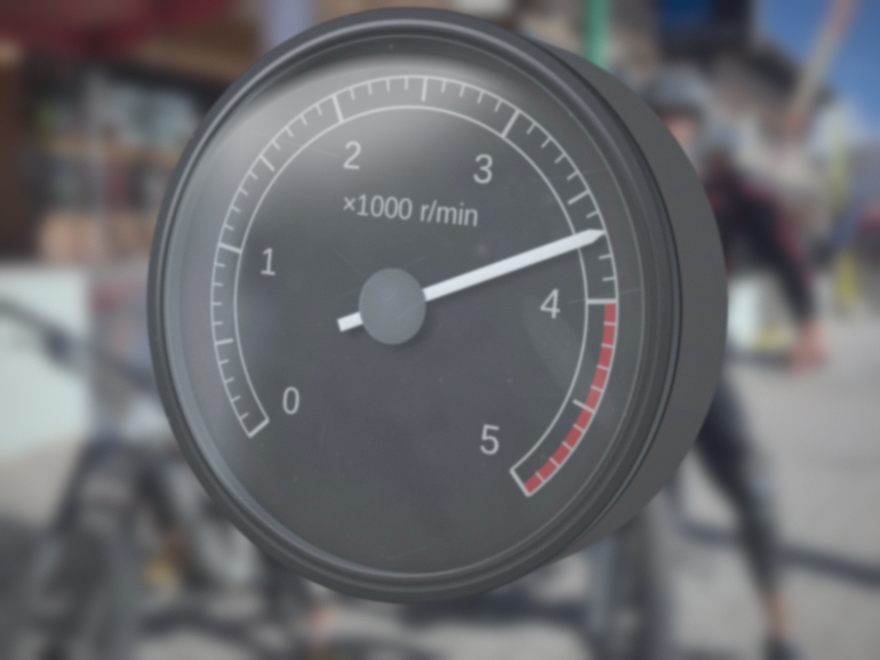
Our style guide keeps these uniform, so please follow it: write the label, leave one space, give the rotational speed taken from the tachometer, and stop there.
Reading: 3700 rpm
